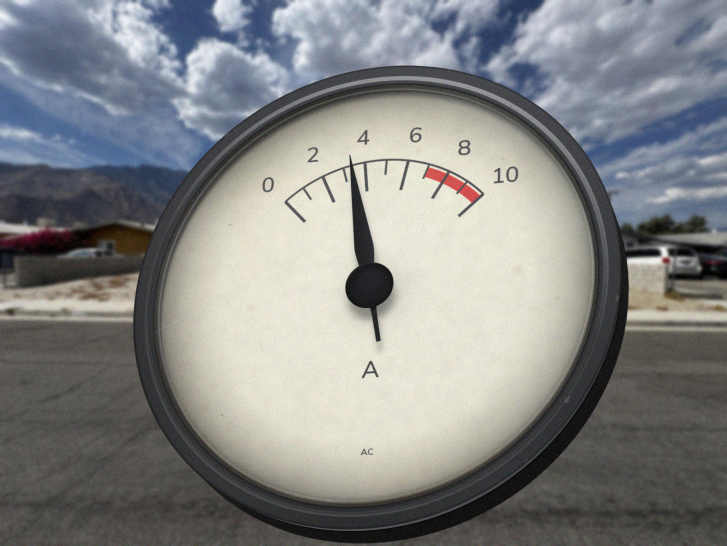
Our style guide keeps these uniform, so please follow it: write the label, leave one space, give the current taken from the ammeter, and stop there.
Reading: 3.5 A
